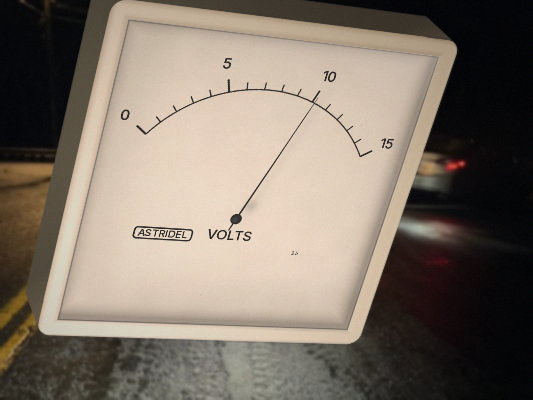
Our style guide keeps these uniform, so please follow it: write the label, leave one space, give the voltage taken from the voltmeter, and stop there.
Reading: 10 V
